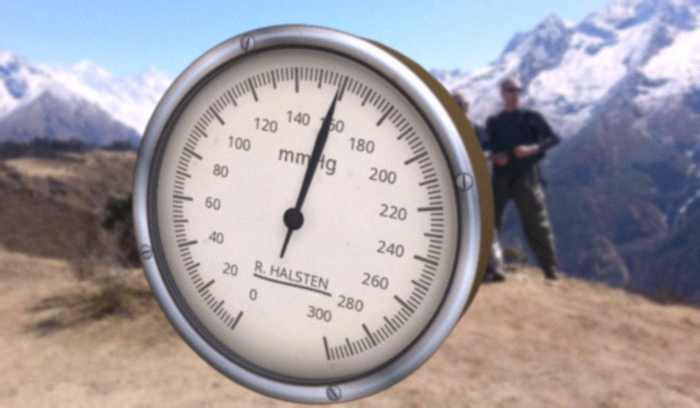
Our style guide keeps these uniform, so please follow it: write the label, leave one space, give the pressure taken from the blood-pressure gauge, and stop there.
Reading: 160 mmHg
